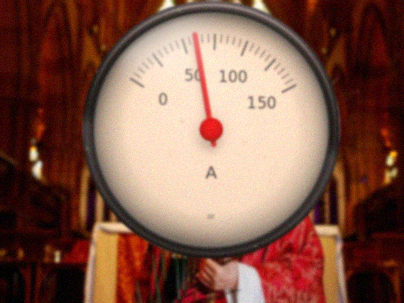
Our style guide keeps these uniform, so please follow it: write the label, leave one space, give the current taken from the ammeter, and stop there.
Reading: 60 A
